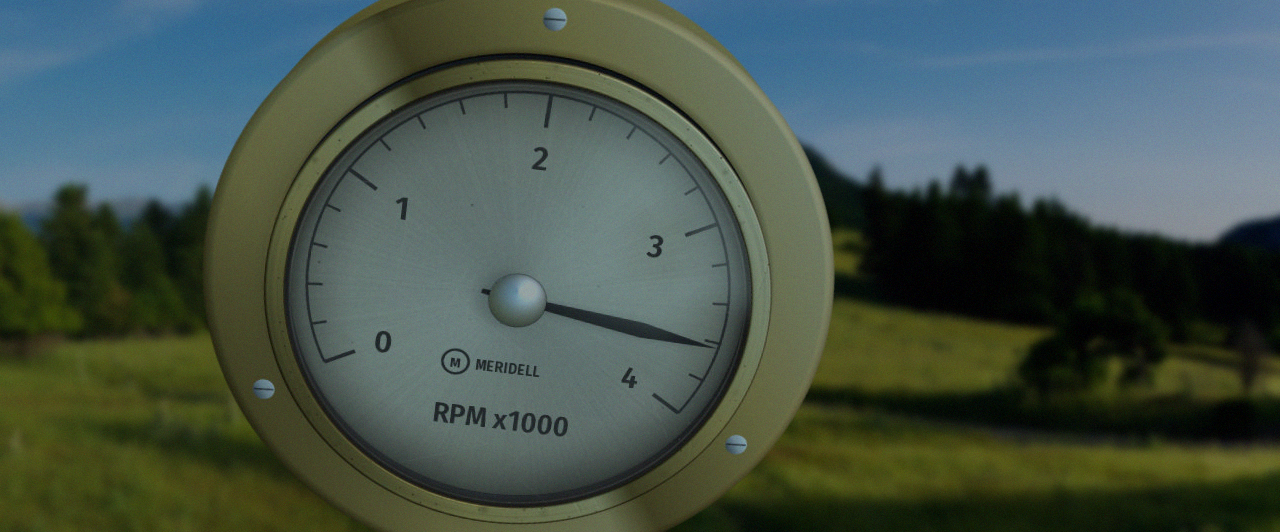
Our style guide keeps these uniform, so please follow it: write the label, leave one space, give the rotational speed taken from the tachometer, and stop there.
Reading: 3600 rpm
